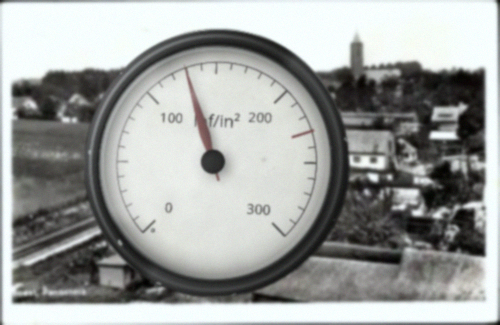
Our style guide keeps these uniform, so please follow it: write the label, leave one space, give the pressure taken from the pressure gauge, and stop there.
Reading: 130 psi
